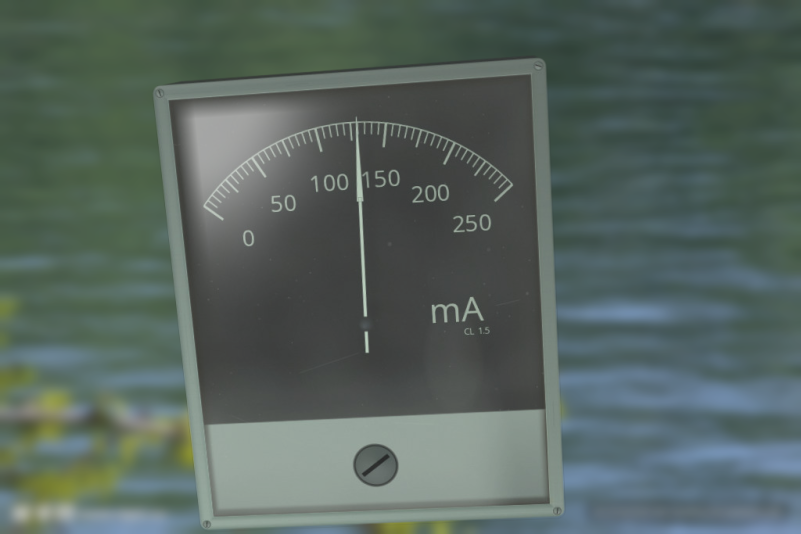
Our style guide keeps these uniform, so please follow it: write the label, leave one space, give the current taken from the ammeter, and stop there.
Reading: 130 mA
